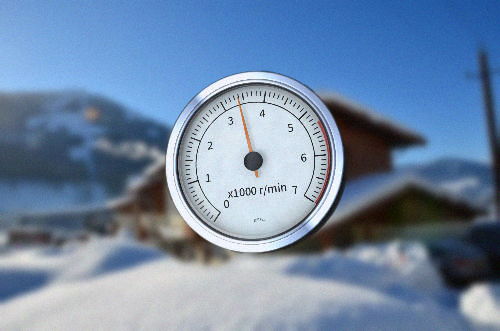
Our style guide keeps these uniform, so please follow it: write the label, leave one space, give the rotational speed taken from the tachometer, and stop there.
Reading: 3400 rpm
